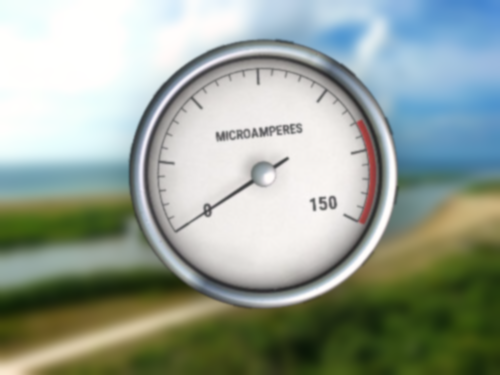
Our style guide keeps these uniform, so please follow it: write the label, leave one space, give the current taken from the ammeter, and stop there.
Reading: 0 µA
